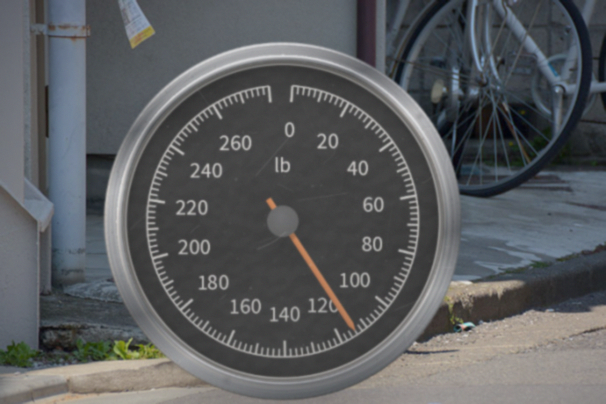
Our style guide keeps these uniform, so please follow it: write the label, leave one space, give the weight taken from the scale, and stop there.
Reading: 114 lb
